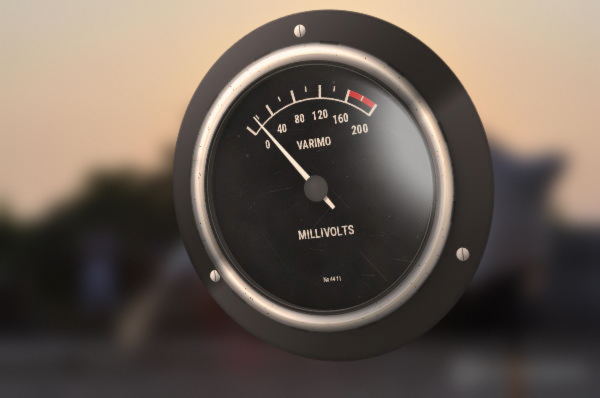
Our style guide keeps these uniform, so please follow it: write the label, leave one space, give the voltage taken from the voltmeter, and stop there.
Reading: 20 mV
